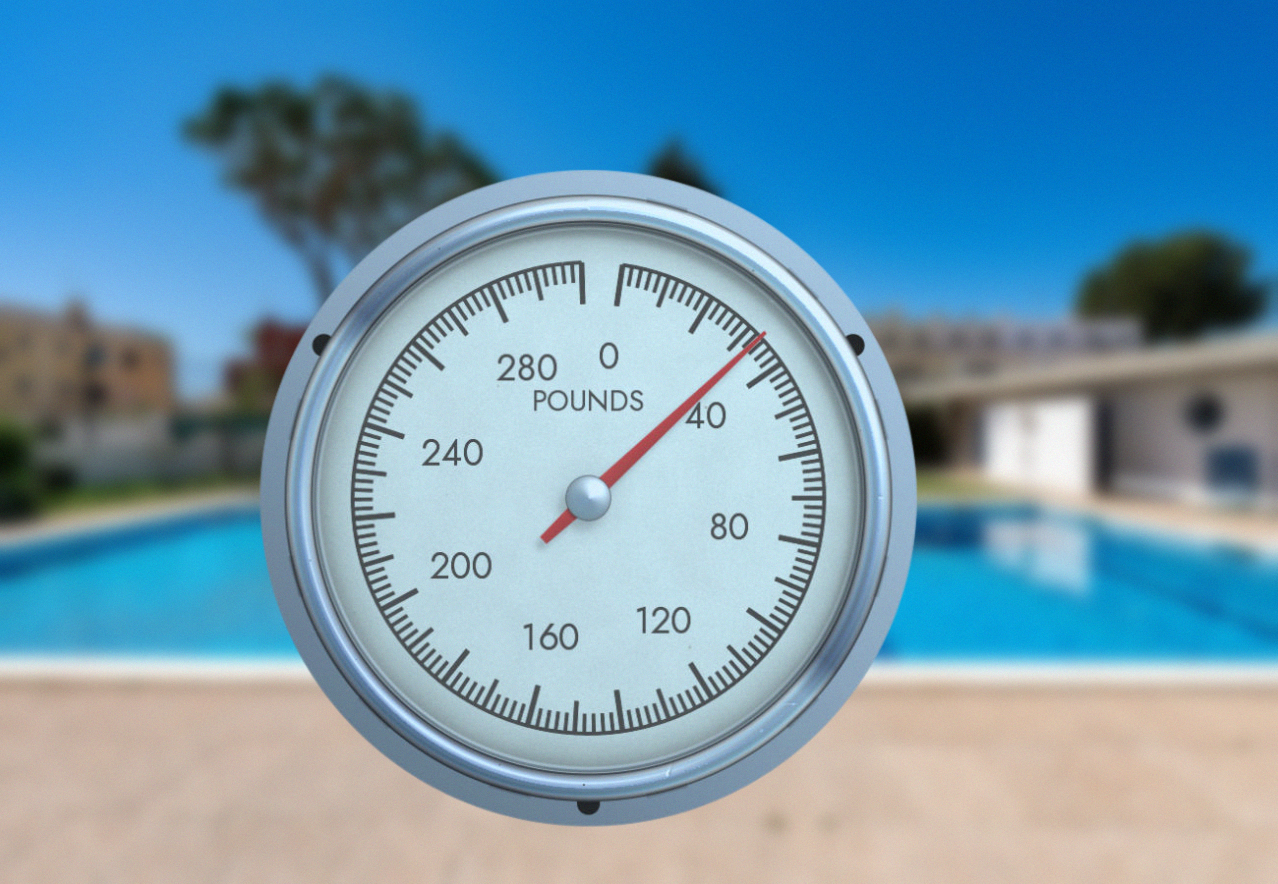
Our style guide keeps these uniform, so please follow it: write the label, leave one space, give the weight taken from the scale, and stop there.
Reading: 33 lb
